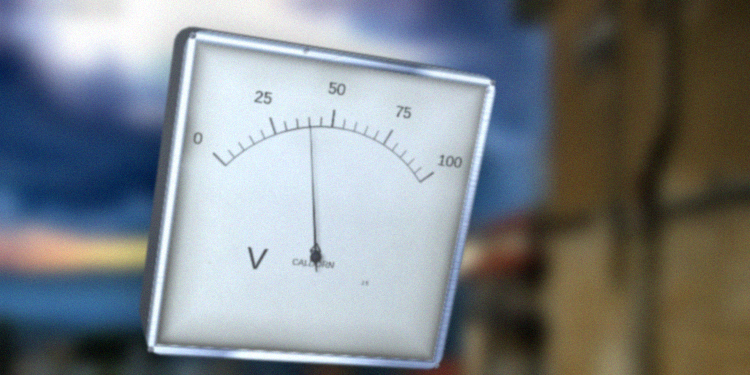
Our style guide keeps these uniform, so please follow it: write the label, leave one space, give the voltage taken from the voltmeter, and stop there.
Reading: 40 V
